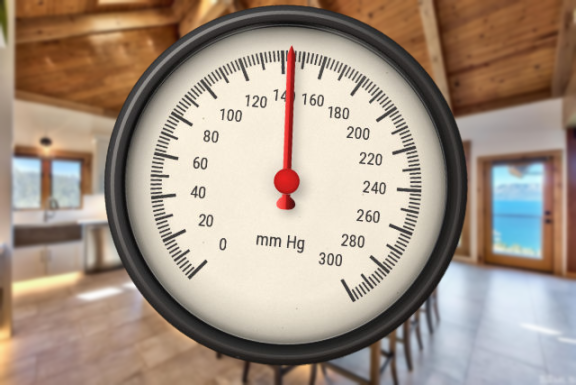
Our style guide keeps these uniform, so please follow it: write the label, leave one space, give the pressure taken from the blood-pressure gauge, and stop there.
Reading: 144 mmHg
